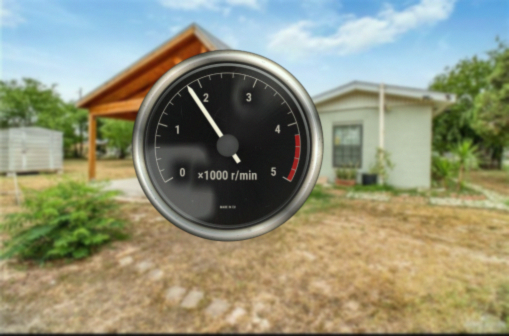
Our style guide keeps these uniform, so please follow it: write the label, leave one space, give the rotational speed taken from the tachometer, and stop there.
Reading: 1800 rpm
